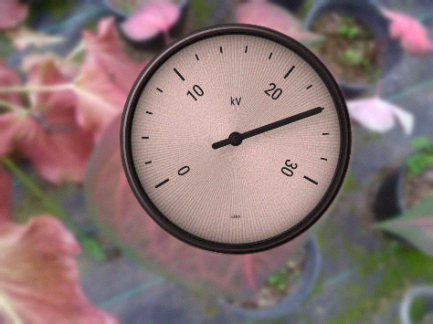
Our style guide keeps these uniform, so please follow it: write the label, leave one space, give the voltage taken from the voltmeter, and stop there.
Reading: 24 kV
